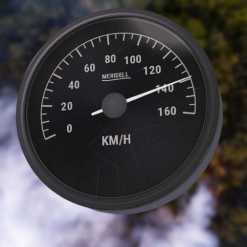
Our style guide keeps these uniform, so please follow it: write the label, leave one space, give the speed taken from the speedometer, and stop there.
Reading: 140 km/h
